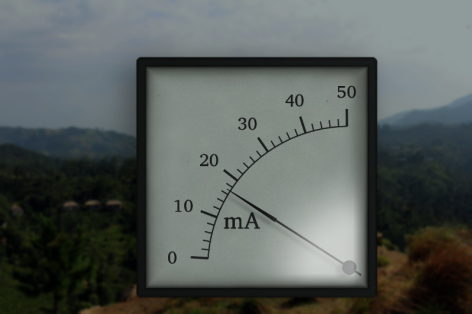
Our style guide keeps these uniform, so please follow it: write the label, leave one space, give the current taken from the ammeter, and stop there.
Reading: 17 mA
